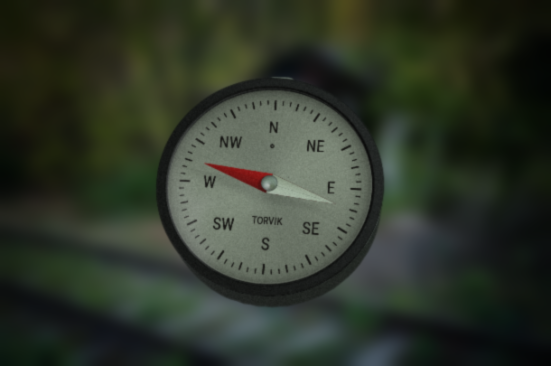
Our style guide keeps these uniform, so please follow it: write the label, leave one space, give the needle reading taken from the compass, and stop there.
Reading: 285 °
